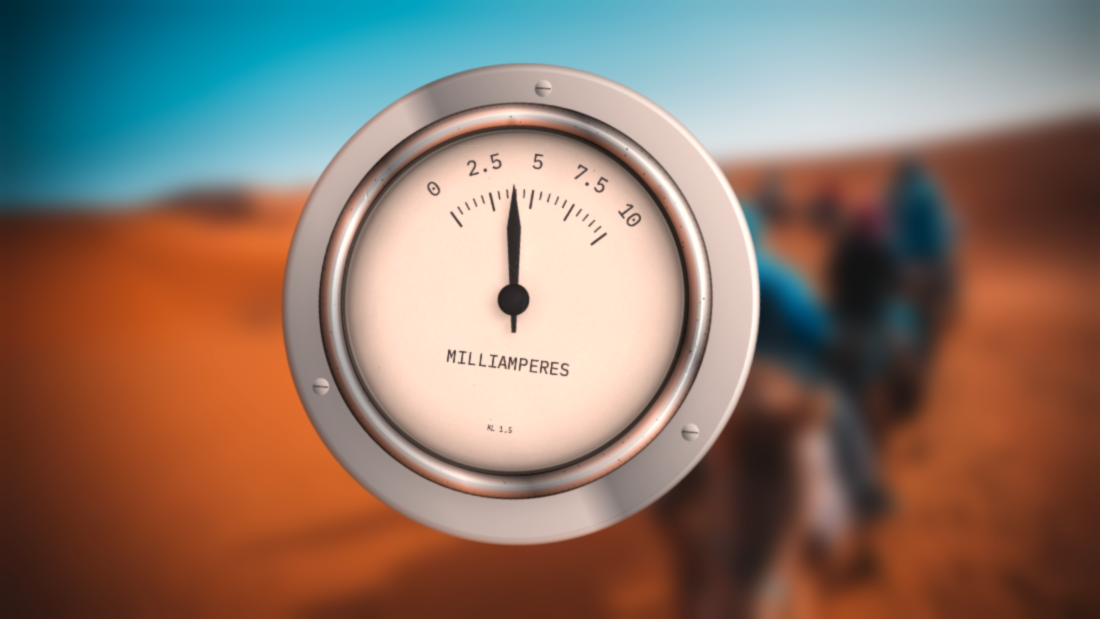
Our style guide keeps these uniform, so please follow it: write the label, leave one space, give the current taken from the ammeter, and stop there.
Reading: 4 mA
